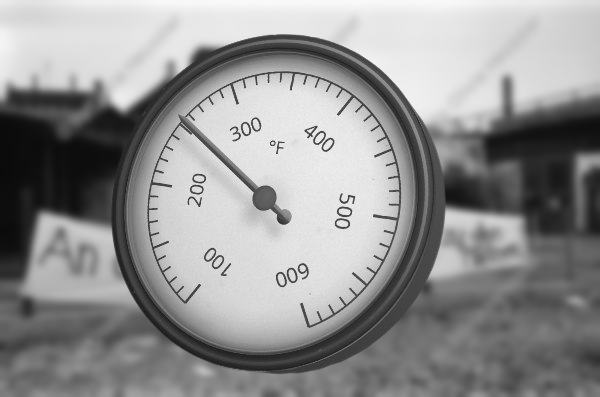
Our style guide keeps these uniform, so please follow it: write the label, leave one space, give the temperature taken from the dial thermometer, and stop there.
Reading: 255 °F
